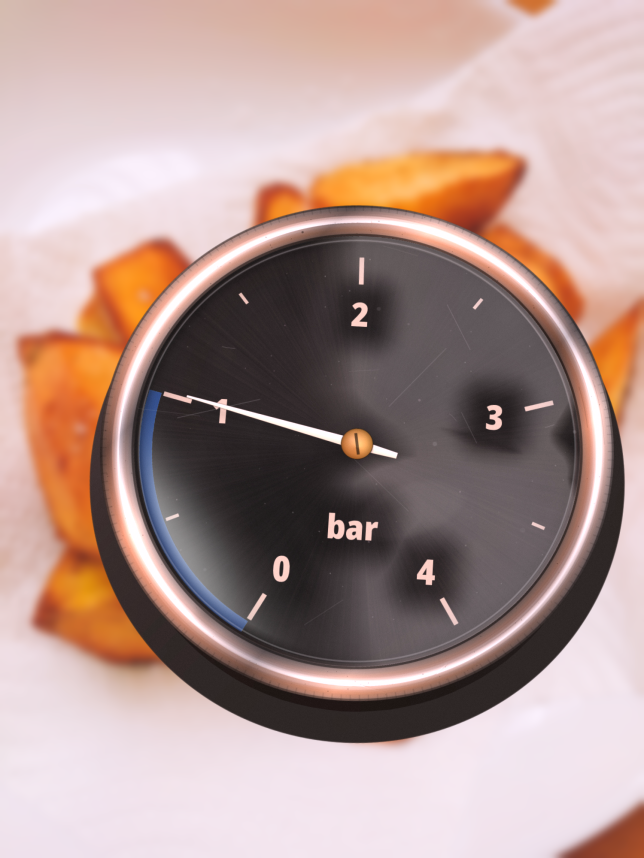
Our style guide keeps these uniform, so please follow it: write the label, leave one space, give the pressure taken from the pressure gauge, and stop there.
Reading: 1 bar
